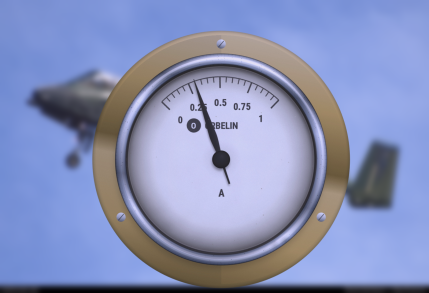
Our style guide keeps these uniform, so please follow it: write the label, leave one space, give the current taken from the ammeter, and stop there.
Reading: 0.3 A
